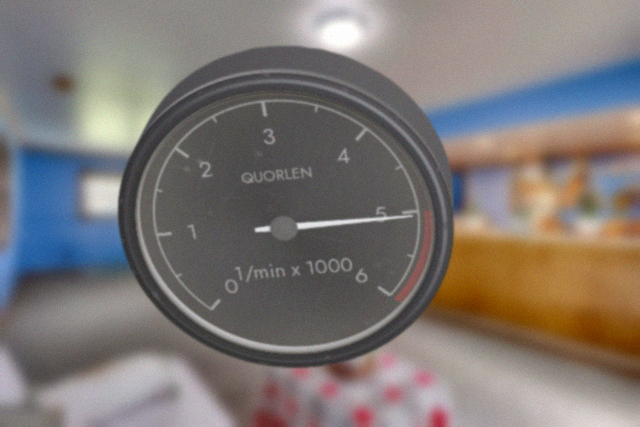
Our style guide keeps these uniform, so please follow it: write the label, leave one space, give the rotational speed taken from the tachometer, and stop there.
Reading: 5000 rpm
